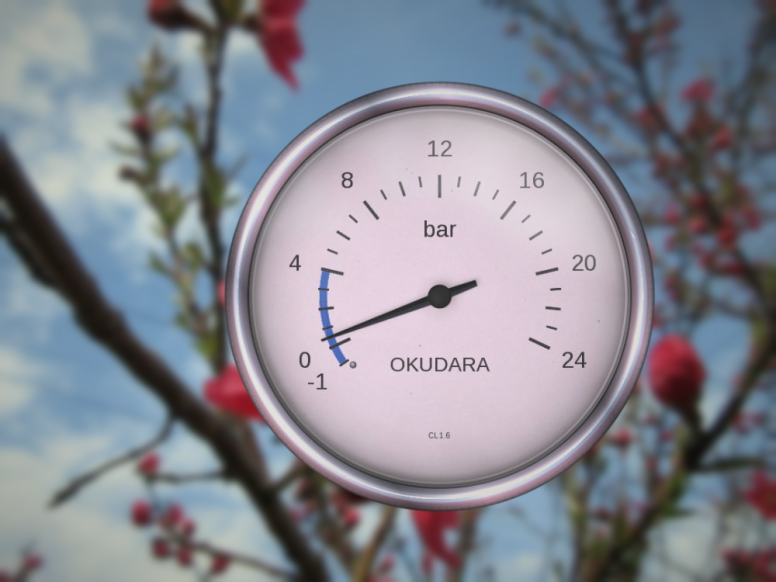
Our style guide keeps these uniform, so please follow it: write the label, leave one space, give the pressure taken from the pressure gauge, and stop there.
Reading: 0.5 bar
